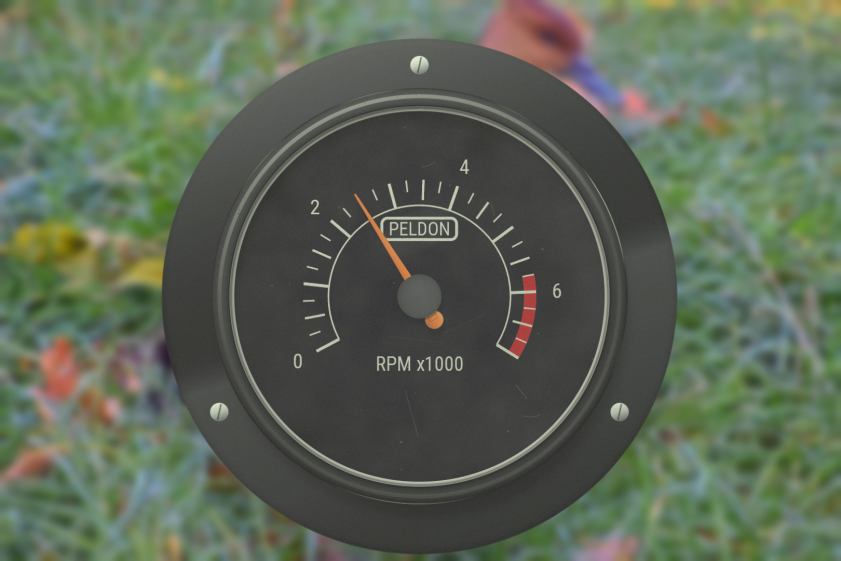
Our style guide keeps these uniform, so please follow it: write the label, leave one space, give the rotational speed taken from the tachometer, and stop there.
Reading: 2500 rpm
